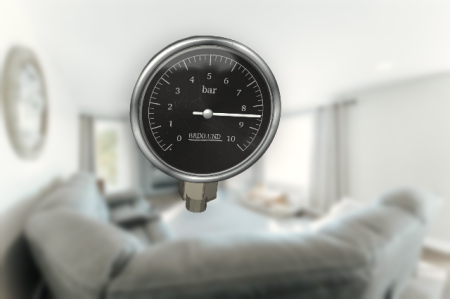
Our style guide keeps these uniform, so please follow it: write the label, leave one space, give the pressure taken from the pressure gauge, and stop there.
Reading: 8.4 bar
